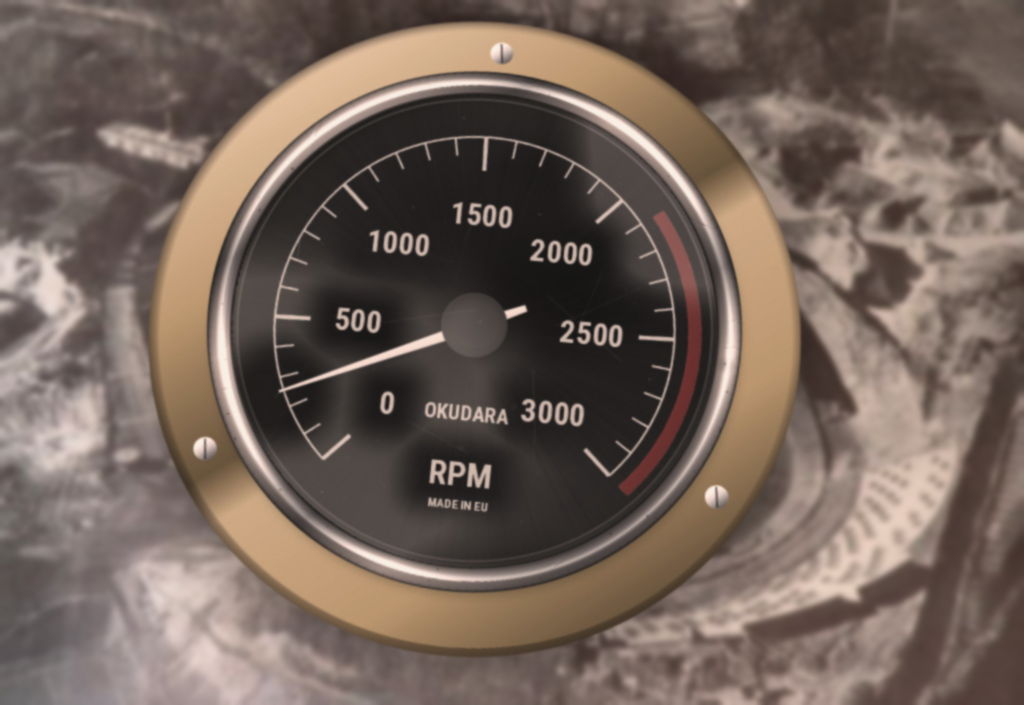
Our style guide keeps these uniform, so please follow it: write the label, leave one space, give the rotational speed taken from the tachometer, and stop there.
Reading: 250 rpm
